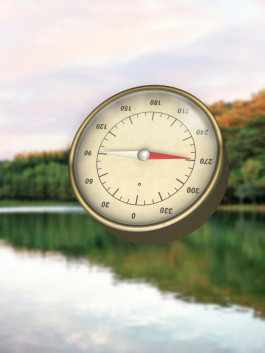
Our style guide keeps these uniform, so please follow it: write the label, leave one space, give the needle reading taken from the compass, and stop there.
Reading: 270 °
